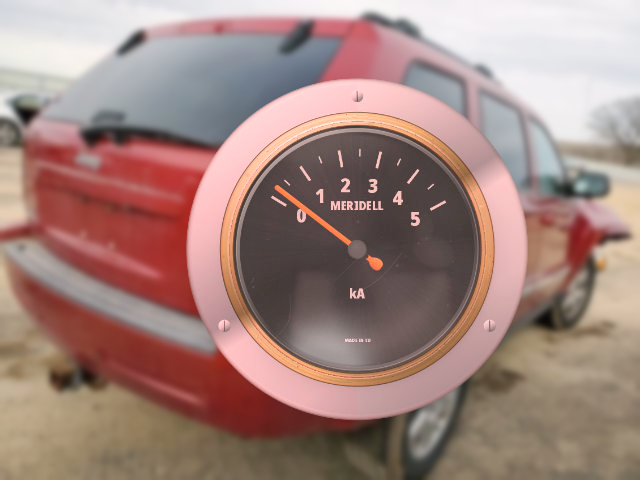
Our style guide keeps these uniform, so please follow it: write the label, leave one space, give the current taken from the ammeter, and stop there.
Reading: 0.25 kA
